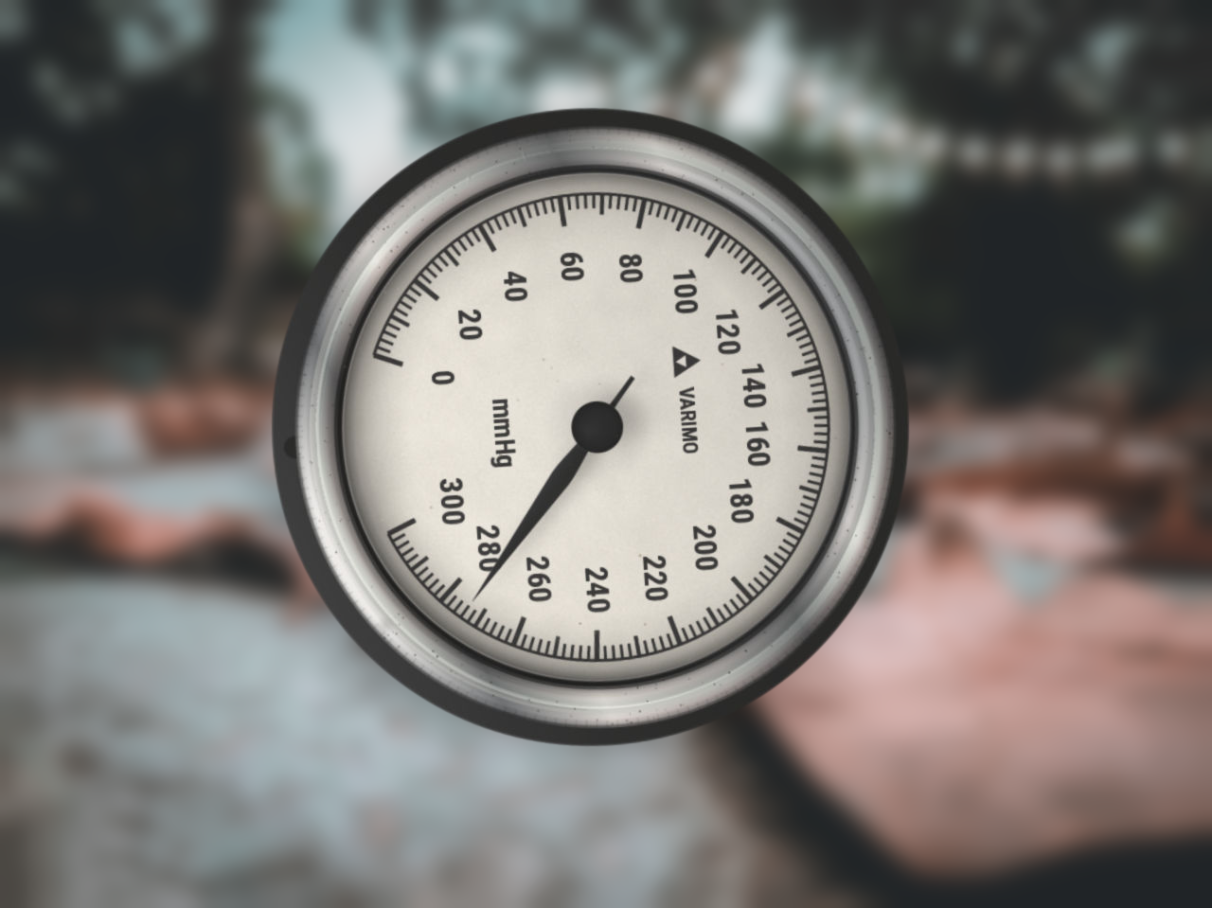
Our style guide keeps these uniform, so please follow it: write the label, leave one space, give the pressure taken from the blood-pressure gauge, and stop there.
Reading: 274 mmHg
